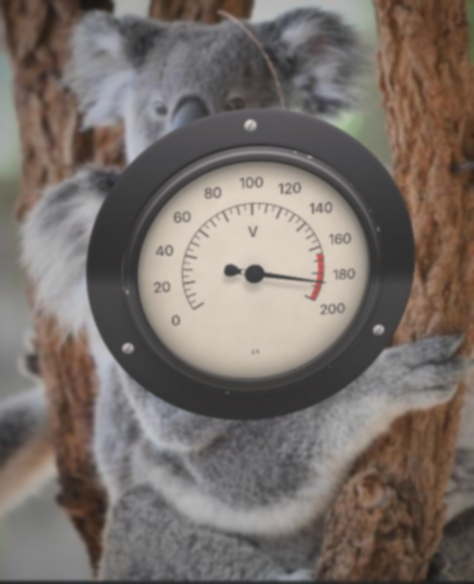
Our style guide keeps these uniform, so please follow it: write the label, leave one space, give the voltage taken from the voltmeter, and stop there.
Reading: 185 V
